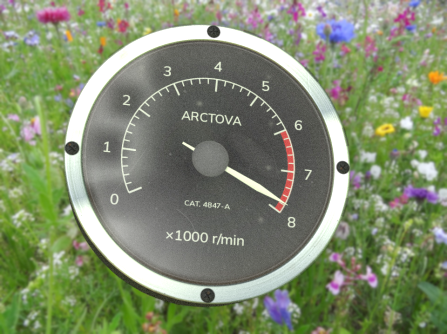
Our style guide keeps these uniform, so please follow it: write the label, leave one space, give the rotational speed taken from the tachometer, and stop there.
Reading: 7800 rpm
